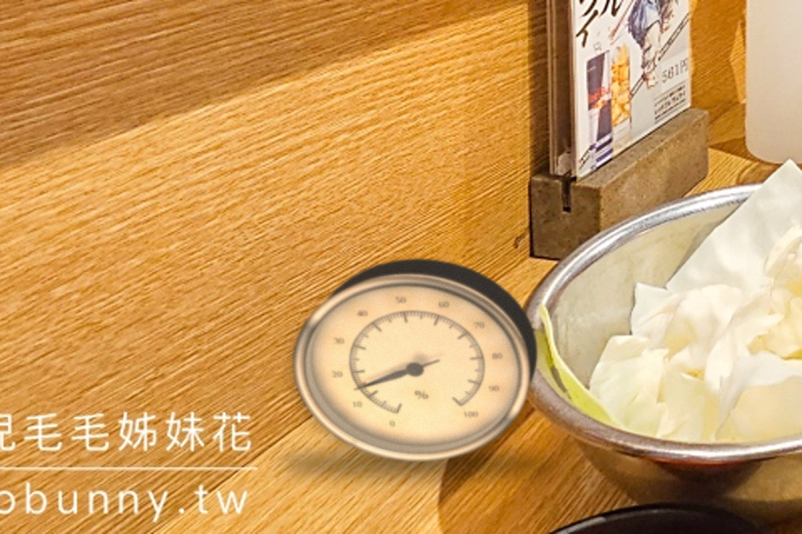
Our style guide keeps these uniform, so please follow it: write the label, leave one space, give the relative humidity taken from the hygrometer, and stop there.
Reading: 15 %
